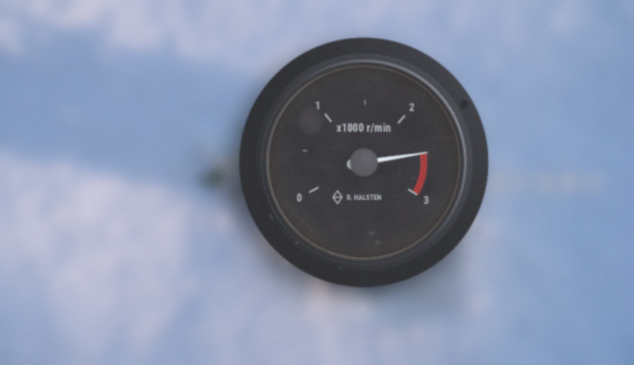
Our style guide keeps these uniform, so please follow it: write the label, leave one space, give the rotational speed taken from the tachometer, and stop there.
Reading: 2500 rpm
